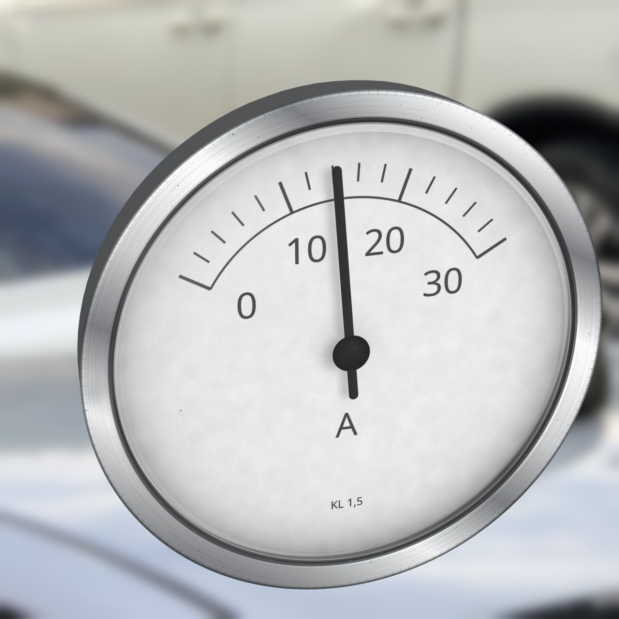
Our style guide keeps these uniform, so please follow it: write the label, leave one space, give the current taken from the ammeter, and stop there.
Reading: 14 A
